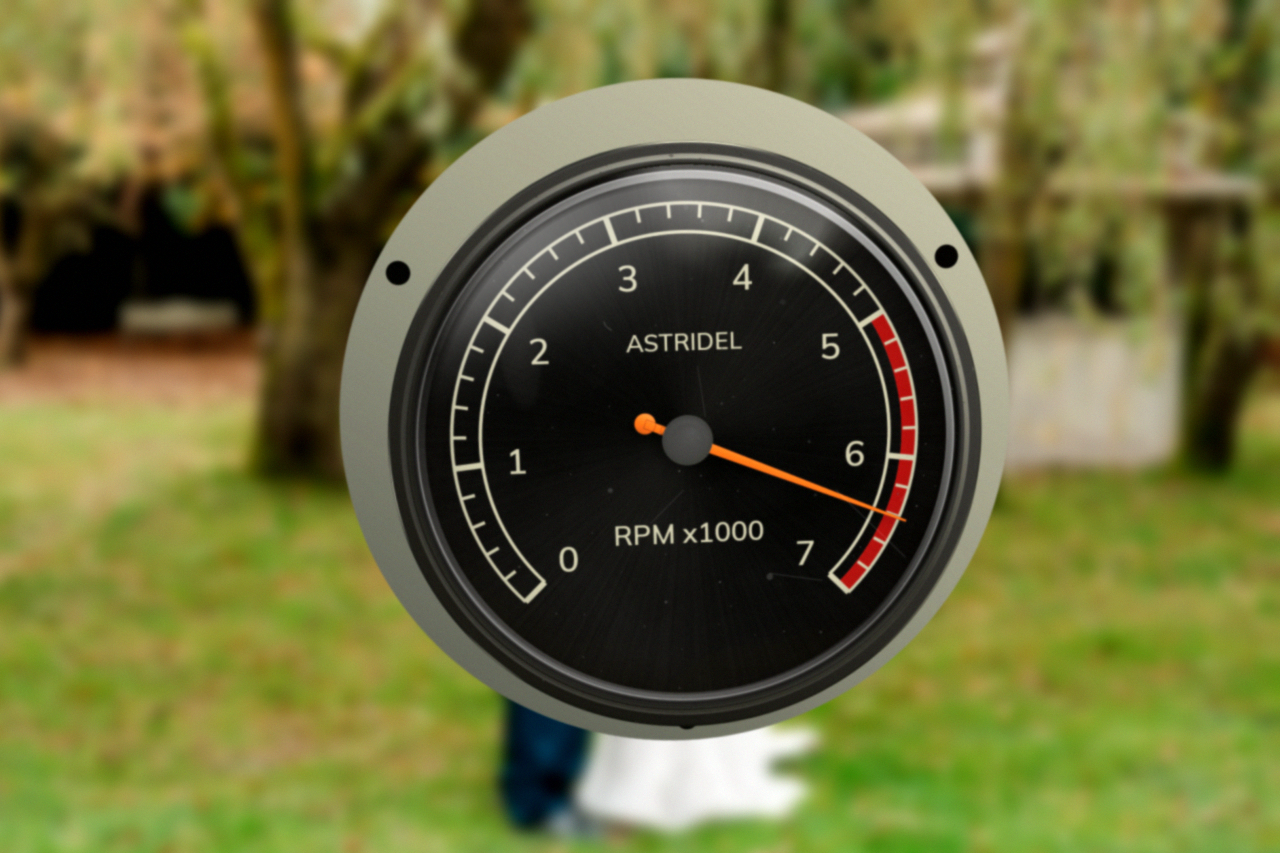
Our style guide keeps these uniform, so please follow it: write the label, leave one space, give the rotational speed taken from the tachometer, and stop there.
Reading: 6400 rpm
